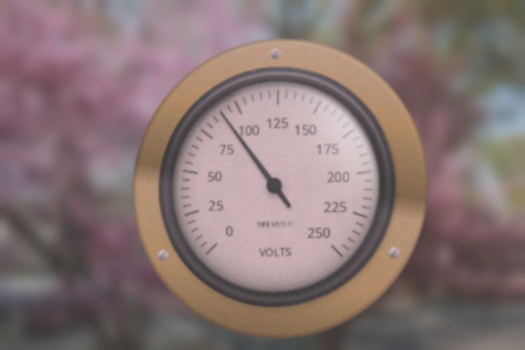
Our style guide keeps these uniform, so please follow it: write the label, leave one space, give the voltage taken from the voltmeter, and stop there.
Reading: 90 V
